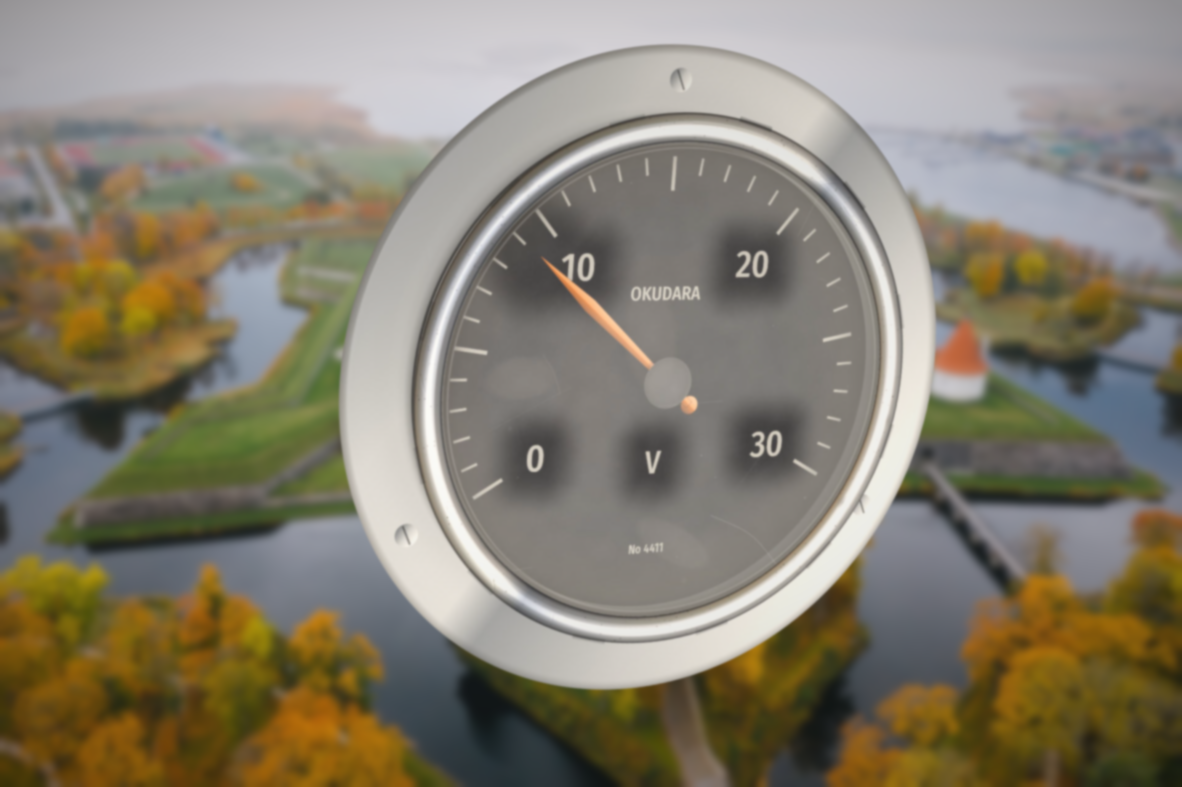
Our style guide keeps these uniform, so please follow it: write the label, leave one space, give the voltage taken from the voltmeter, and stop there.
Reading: 9 V
